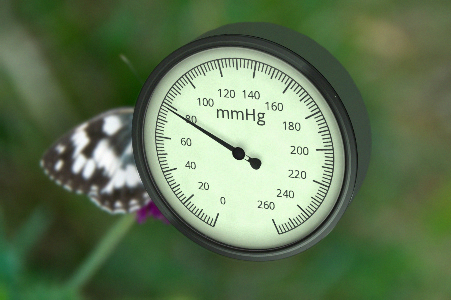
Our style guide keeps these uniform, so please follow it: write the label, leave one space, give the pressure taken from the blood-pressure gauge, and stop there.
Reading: 80 mmHg
